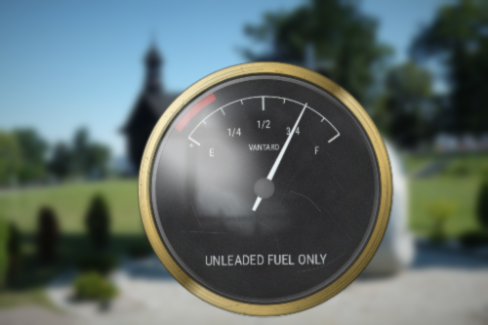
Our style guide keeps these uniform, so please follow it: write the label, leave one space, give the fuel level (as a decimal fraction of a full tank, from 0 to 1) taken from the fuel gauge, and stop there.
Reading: 0.75
